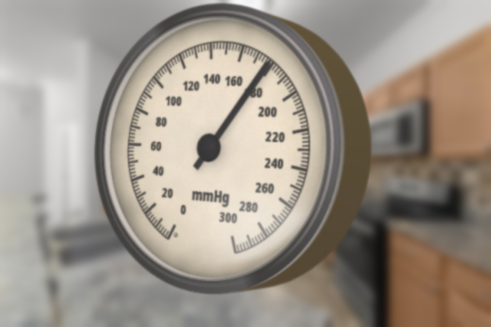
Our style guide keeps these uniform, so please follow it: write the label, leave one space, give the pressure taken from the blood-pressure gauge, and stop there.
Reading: 180 mmHg
